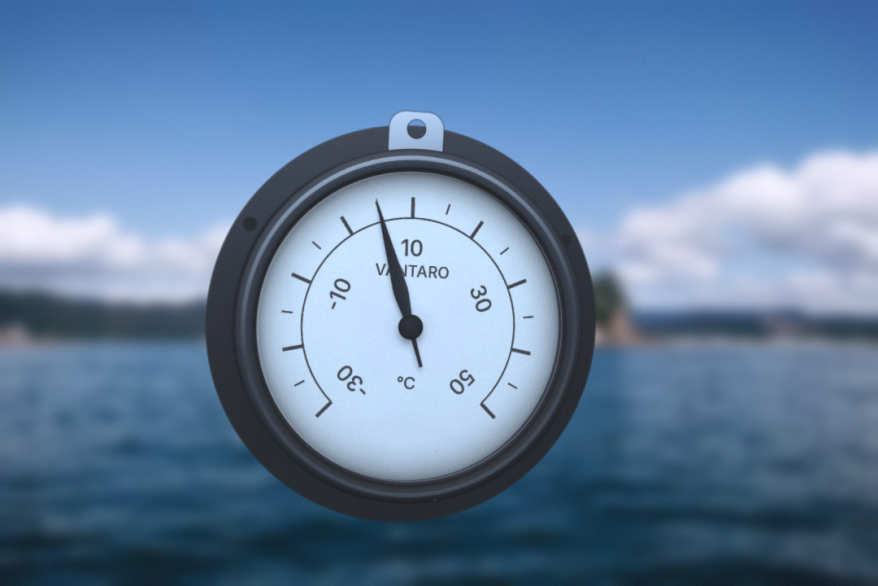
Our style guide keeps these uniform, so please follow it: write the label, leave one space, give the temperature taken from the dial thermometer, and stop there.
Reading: 5 °C
